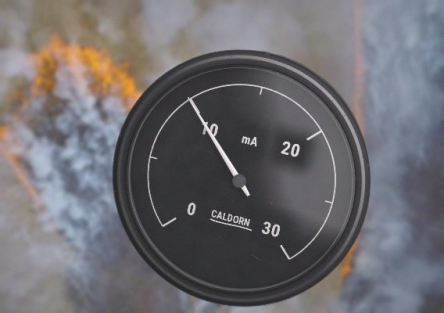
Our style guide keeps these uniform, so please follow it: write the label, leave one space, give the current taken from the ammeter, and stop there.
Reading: 10 mA
